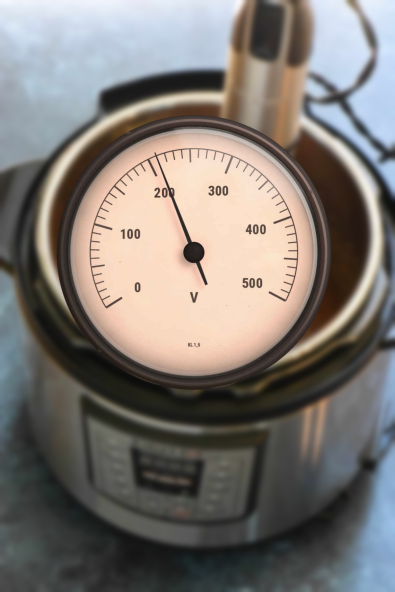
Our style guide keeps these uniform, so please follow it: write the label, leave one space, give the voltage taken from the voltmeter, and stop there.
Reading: 210 V
